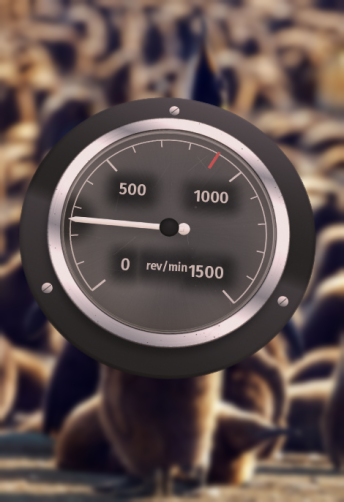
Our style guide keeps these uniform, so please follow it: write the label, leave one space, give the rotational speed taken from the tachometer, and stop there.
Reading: 250 rpm
